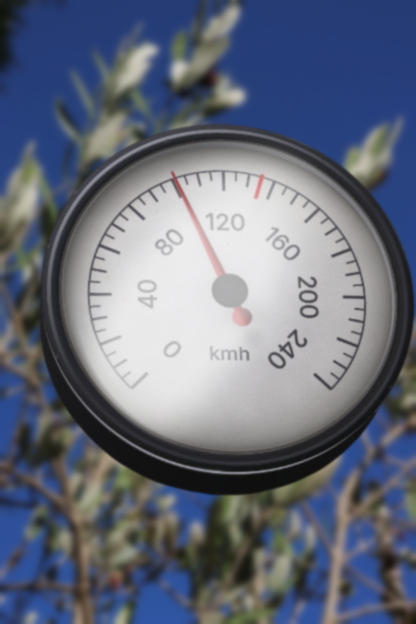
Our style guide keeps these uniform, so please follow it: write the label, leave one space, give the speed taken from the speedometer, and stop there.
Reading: 100 km/h
